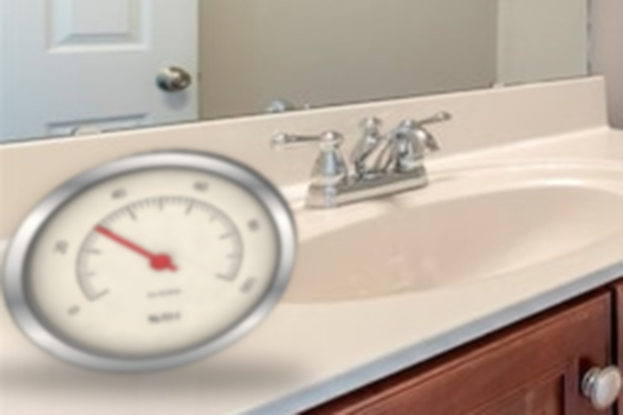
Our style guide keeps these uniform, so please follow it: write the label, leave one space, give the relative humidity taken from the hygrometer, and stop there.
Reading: 30 %
